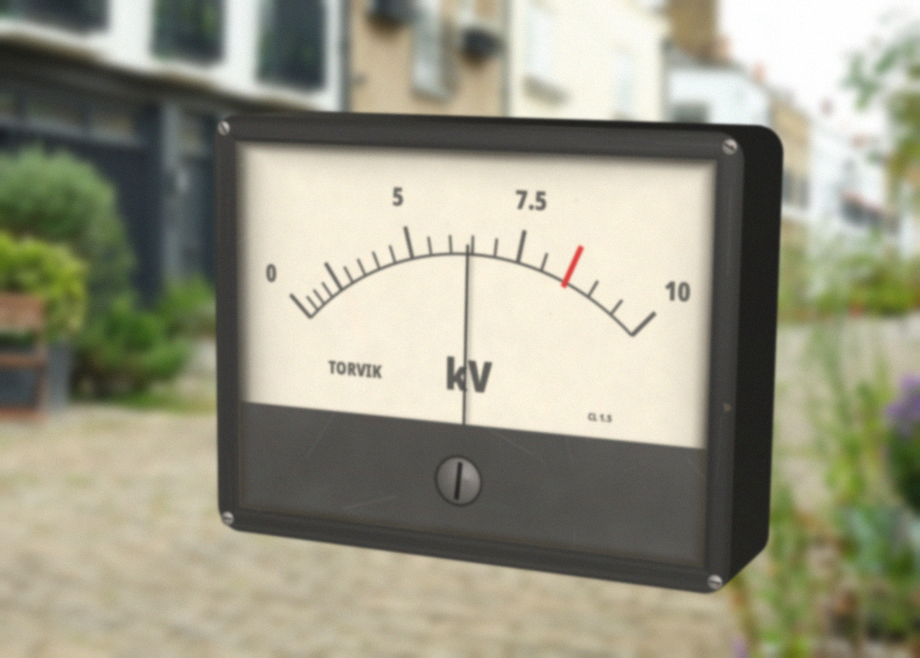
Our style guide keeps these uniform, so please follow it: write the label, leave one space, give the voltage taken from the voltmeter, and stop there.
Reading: 6.5 kV
